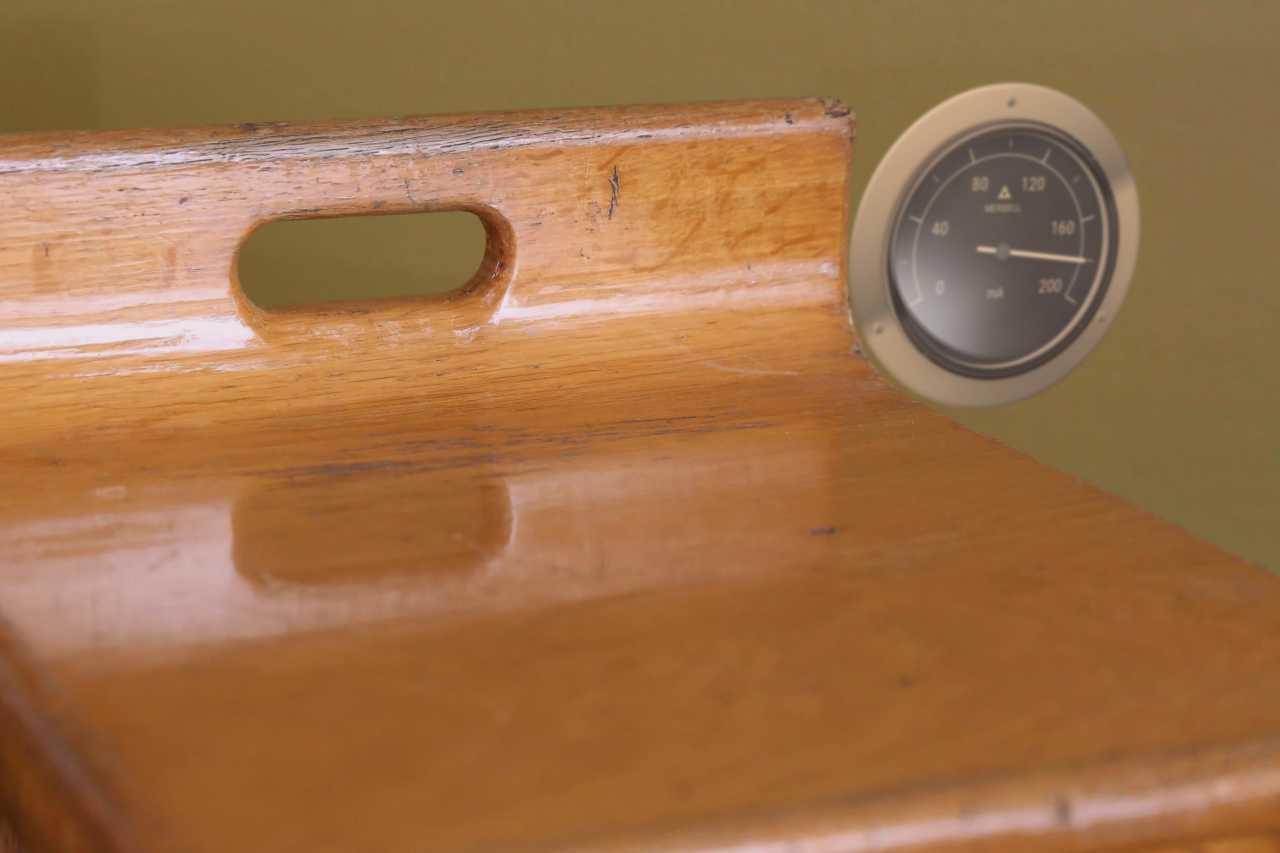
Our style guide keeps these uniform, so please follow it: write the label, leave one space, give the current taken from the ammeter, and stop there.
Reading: 180 mA
